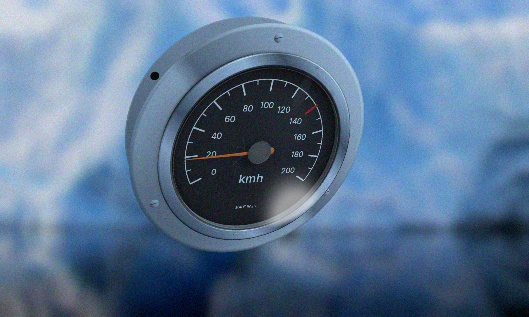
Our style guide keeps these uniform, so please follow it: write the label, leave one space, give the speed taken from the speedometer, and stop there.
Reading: 20 km/h
